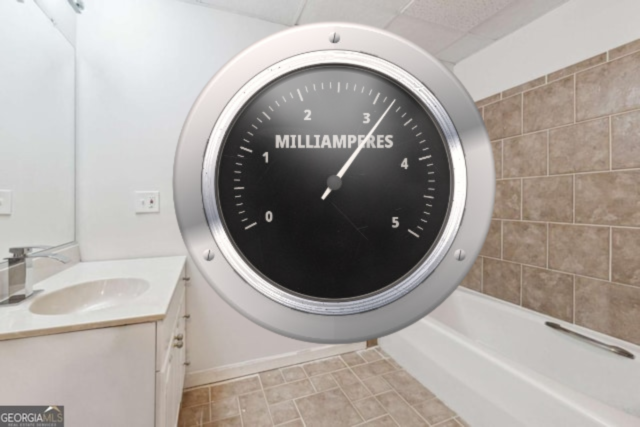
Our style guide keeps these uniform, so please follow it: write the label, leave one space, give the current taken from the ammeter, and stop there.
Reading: 3.2 mA
